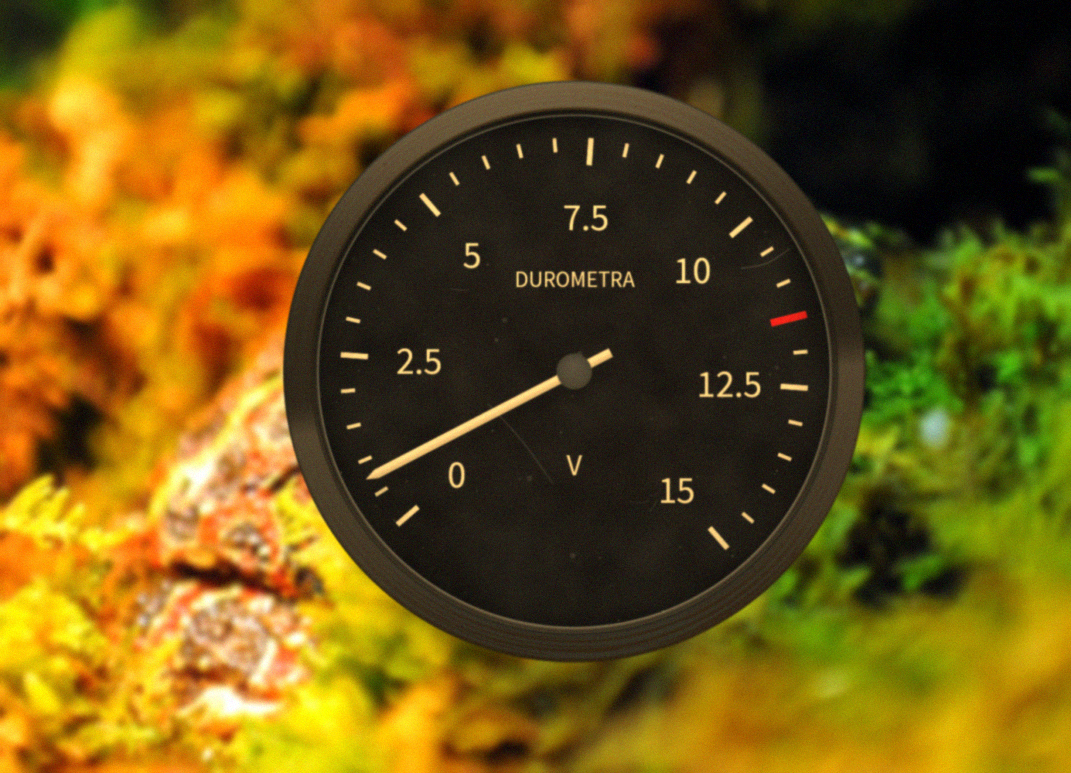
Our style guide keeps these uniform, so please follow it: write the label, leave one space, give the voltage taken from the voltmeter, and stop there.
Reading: 0.75 V
